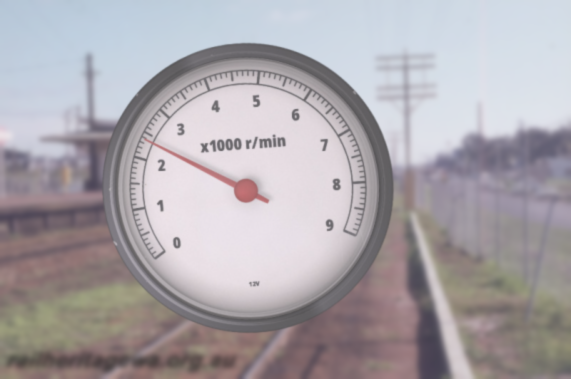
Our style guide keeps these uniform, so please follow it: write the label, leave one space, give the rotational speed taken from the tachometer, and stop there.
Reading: 2400 rpm
